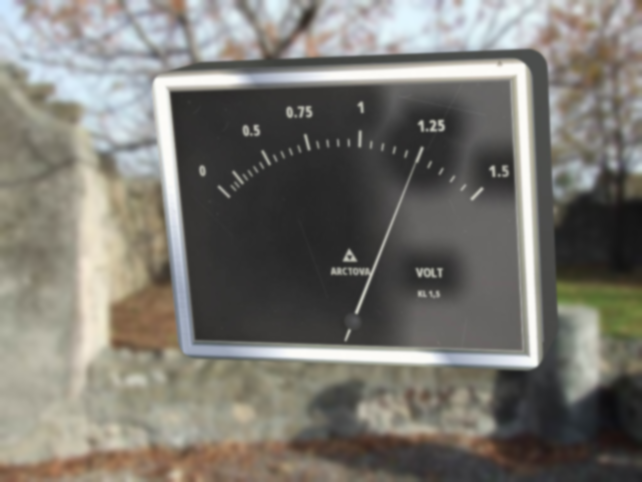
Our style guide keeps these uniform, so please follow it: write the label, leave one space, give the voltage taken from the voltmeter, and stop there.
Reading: 1.25 V
